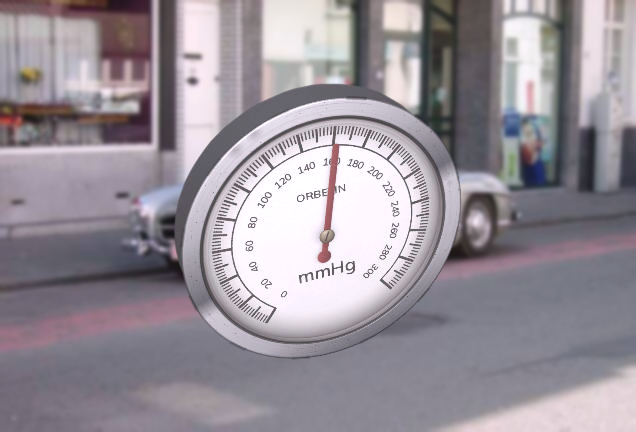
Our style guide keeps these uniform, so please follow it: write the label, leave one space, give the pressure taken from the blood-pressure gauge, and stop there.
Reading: 160 mmHg
